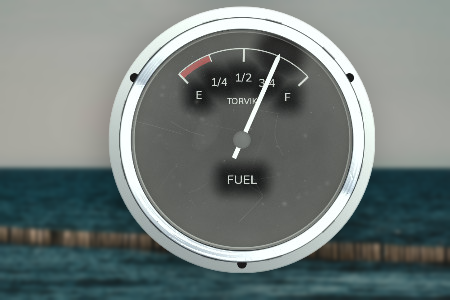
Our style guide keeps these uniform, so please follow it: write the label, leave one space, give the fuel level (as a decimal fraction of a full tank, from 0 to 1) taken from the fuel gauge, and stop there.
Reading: 0.75
